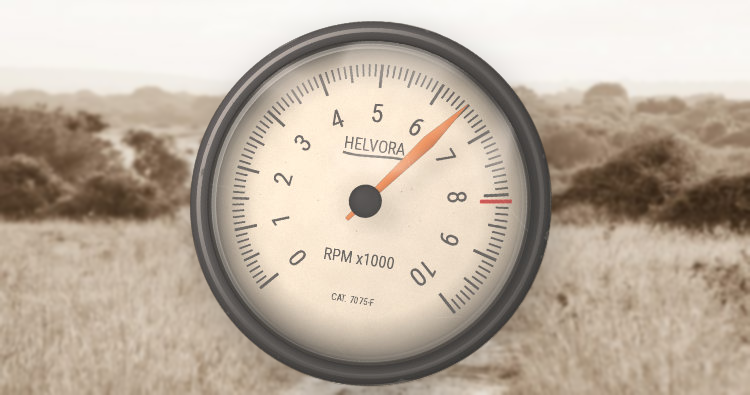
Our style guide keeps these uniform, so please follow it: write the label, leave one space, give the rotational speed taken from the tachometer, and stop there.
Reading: 6500 rpm
